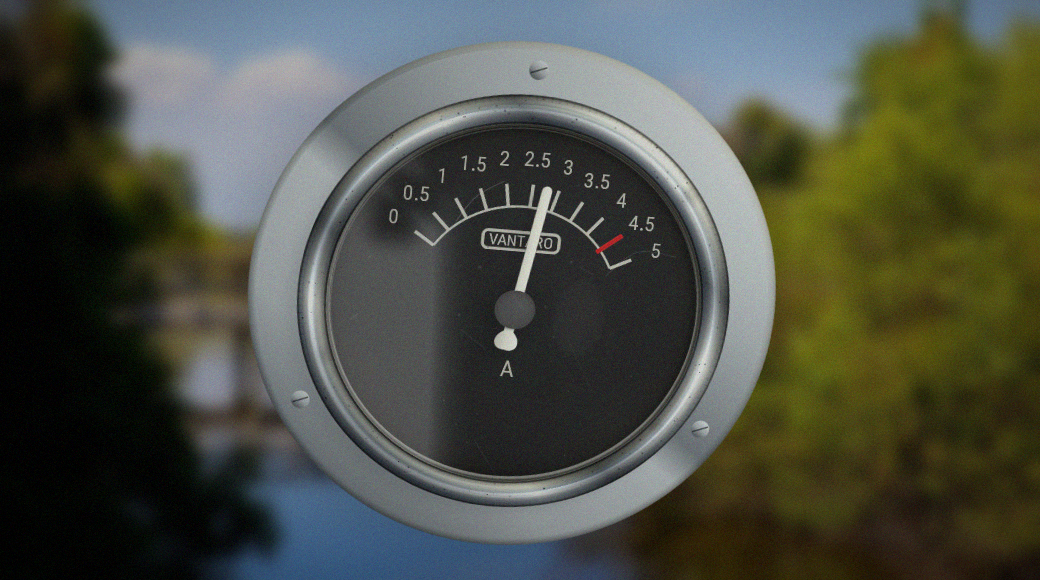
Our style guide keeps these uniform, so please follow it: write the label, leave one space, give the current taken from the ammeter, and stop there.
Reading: 2.75 A
